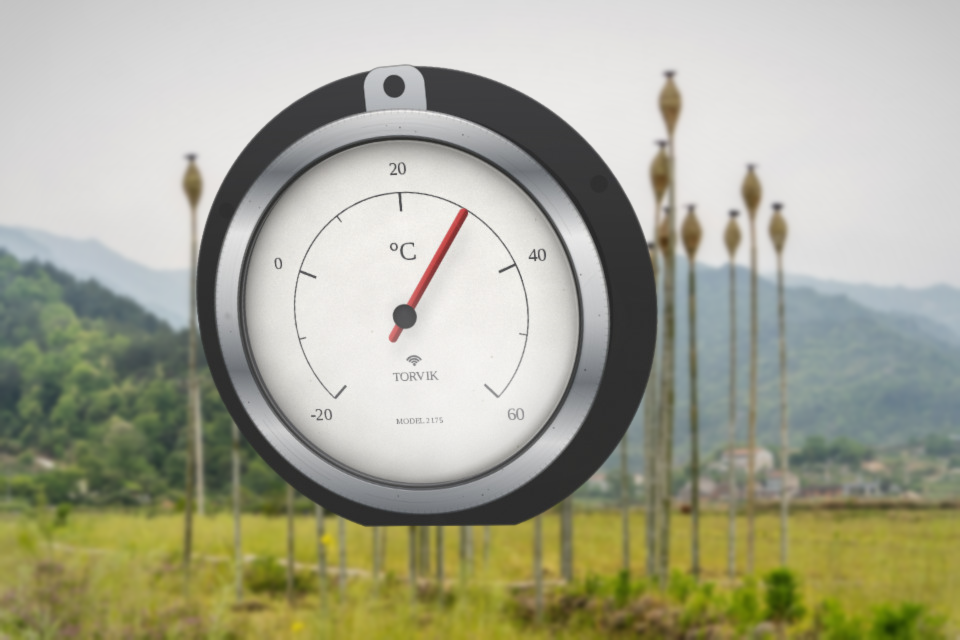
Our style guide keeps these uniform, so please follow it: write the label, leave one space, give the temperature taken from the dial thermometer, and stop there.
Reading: 30 °C
